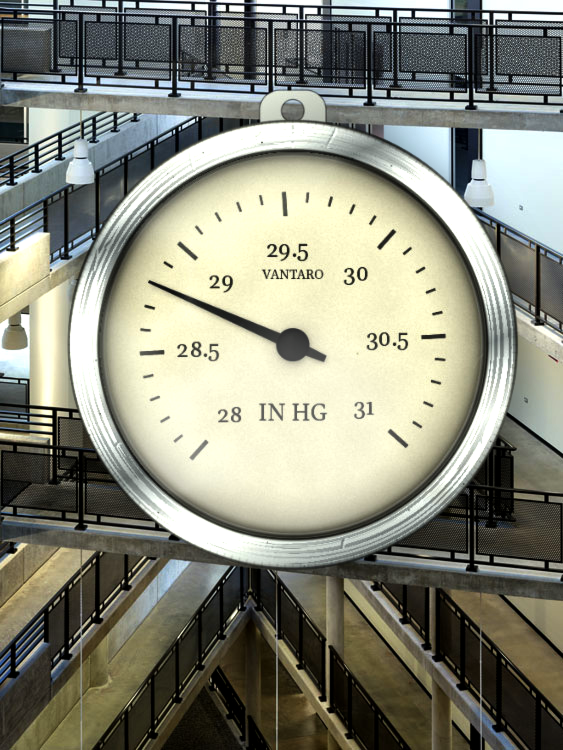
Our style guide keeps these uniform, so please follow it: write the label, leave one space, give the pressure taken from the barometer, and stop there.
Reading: 28.8 inHg
